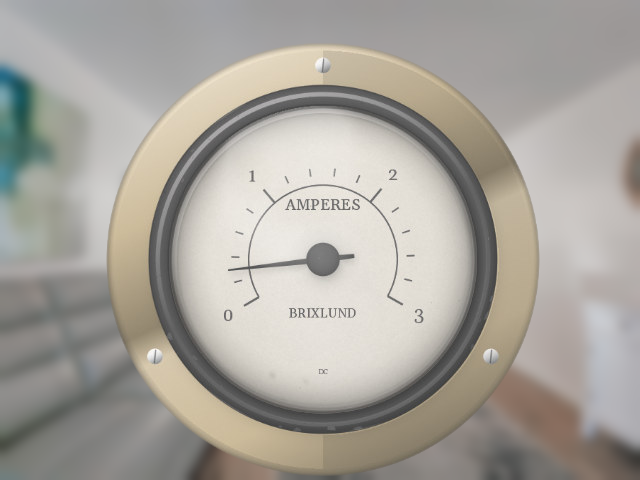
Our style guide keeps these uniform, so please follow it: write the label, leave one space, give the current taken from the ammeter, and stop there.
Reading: 0.3 A
